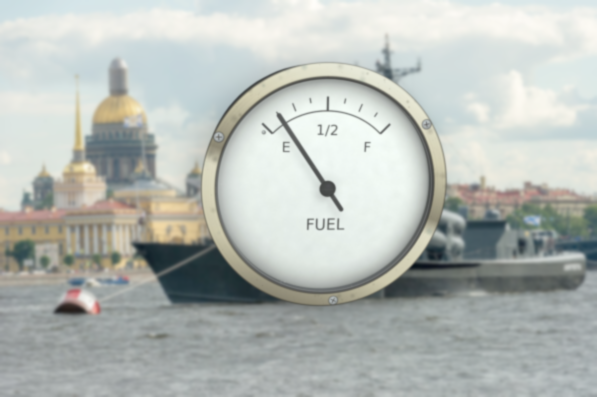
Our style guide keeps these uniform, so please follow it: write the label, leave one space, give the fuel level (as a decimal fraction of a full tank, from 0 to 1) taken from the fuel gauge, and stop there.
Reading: 0.125
